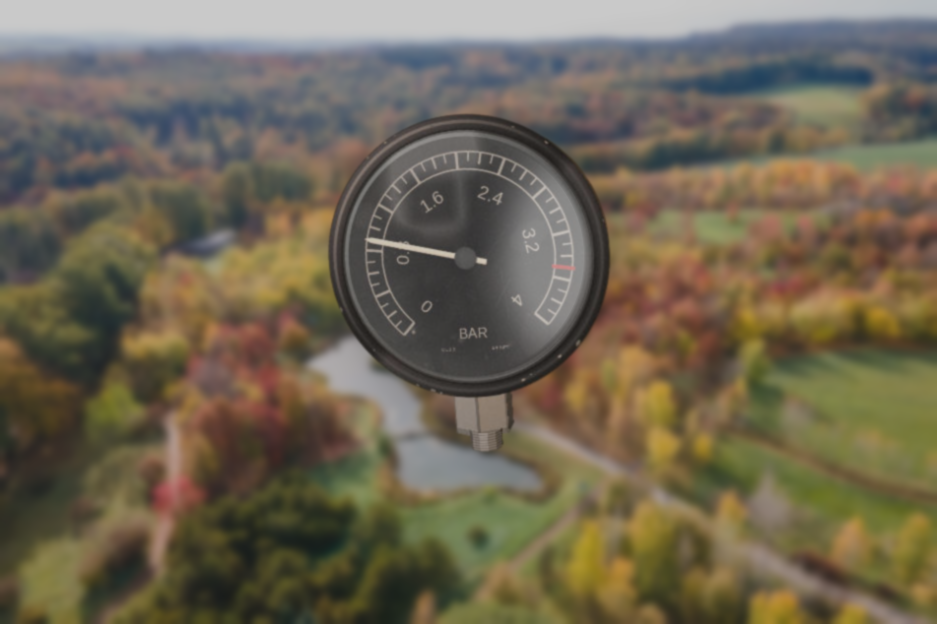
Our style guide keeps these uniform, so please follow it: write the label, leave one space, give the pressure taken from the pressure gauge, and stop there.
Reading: 0.9 bar
